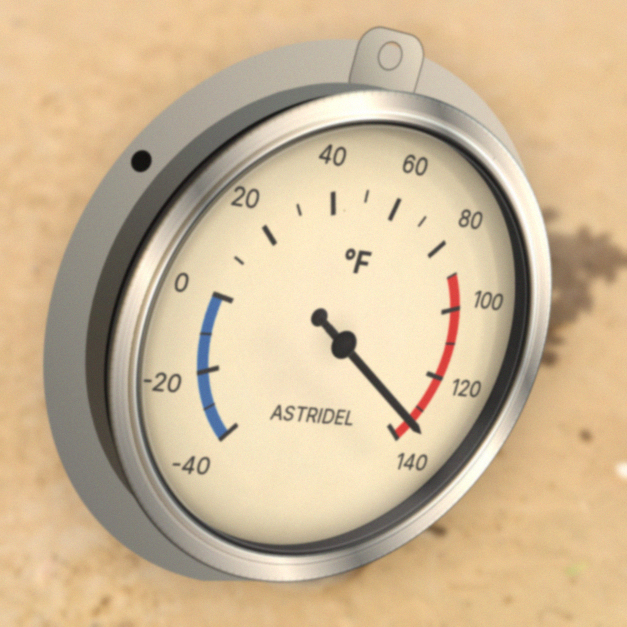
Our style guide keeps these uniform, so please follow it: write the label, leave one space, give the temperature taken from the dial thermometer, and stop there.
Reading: 135 °F
